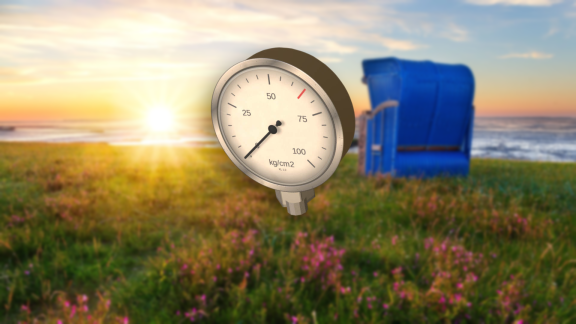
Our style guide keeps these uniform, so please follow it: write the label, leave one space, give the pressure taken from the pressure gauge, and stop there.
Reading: 0 kg/cm²
